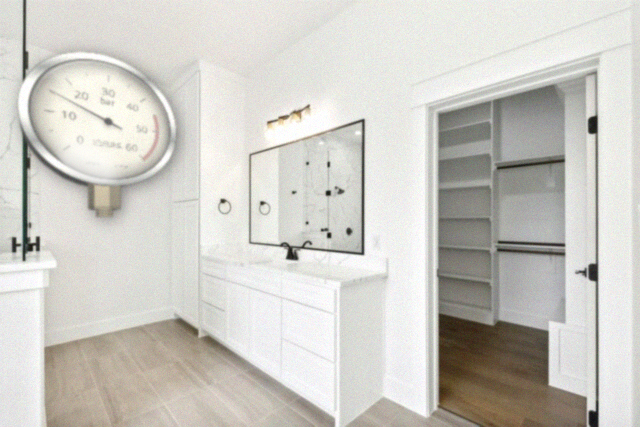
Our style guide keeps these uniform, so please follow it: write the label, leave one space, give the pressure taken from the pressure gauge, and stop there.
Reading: 15 bar
